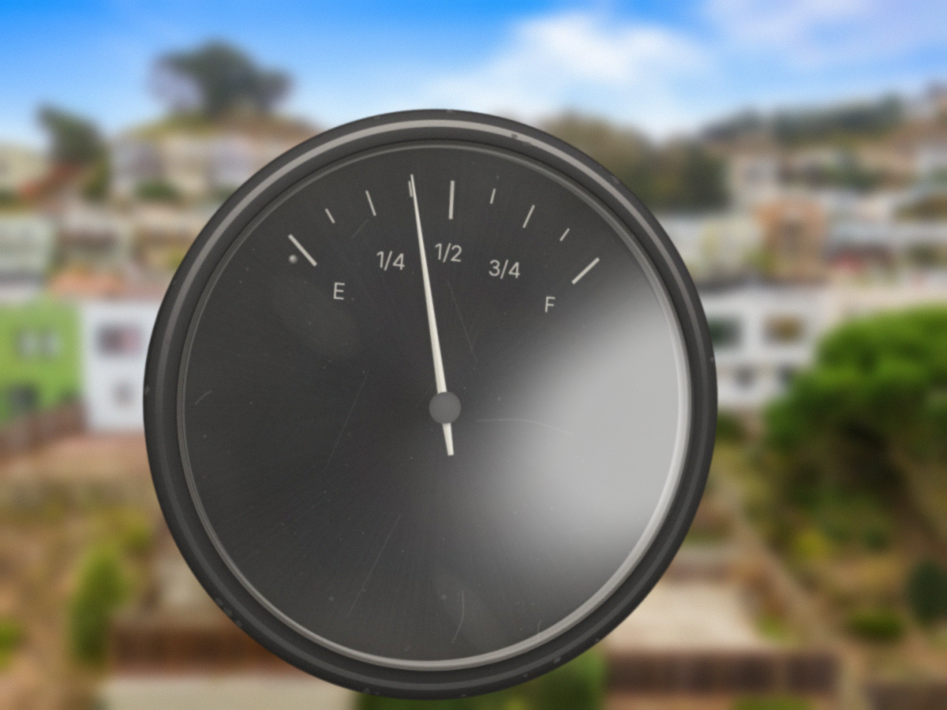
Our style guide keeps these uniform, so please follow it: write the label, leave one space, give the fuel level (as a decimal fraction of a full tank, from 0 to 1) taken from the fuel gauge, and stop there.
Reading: 0.375
